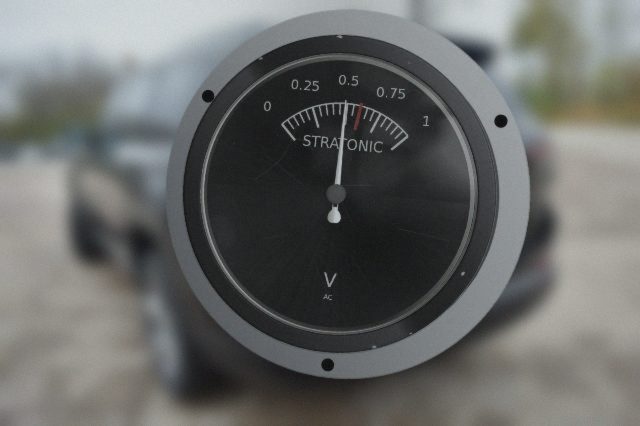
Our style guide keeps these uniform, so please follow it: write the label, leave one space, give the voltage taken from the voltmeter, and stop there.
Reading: 0.5 V
